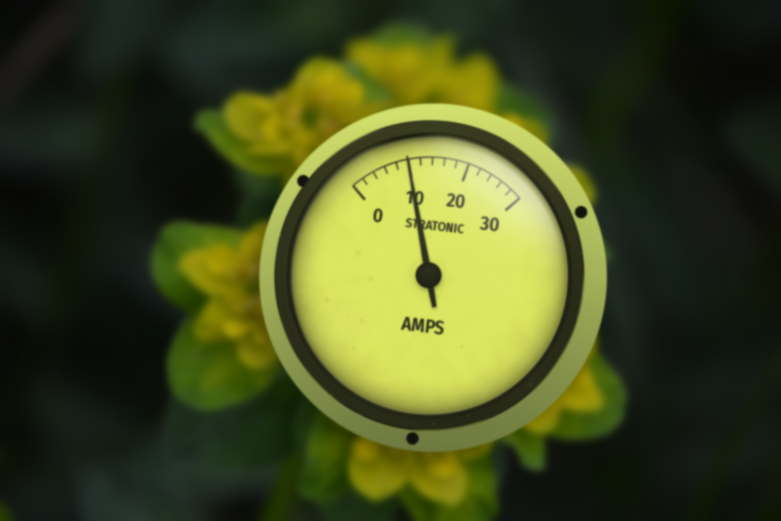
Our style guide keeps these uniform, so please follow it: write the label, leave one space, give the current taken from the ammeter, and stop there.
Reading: 10 A
